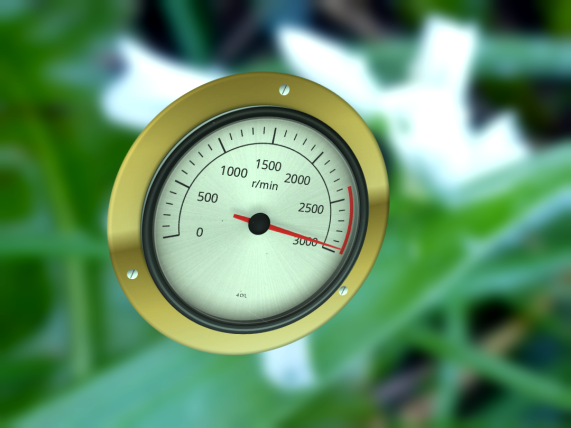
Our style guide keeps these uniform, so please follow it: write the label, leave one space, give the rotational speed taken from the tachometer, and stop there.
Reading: 2950 rpm
